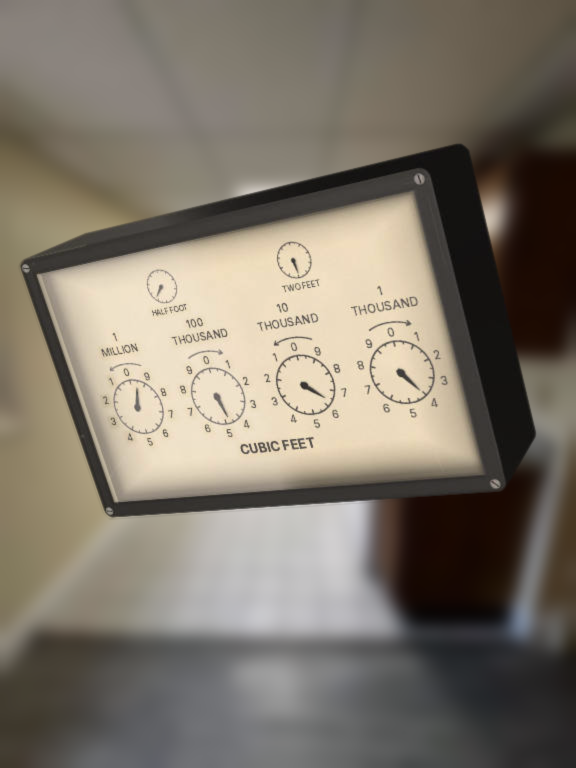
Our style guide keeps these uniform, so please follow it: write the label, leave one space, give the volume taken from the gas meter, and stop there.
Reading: 946400 ft³
